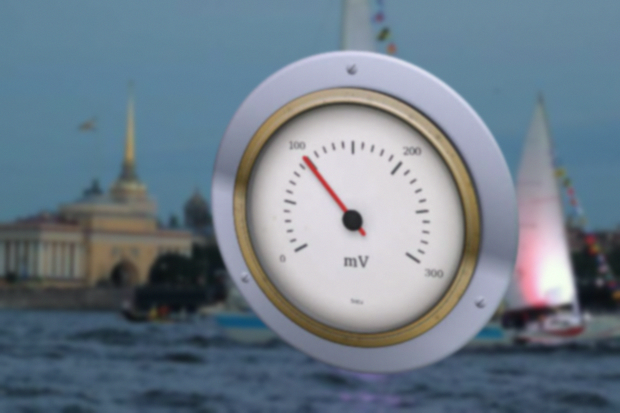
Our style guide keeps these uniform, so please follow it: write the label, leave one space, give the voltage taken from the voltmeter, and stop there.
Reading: 100 mV
